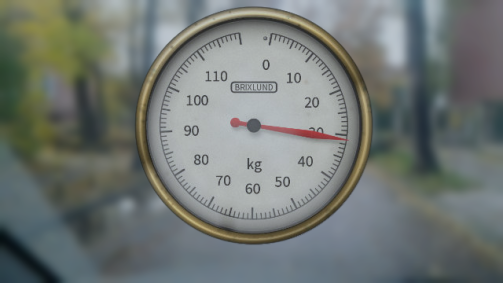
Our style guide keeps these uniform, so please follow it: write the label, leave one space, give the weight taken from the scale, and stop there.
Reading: 31 kg
